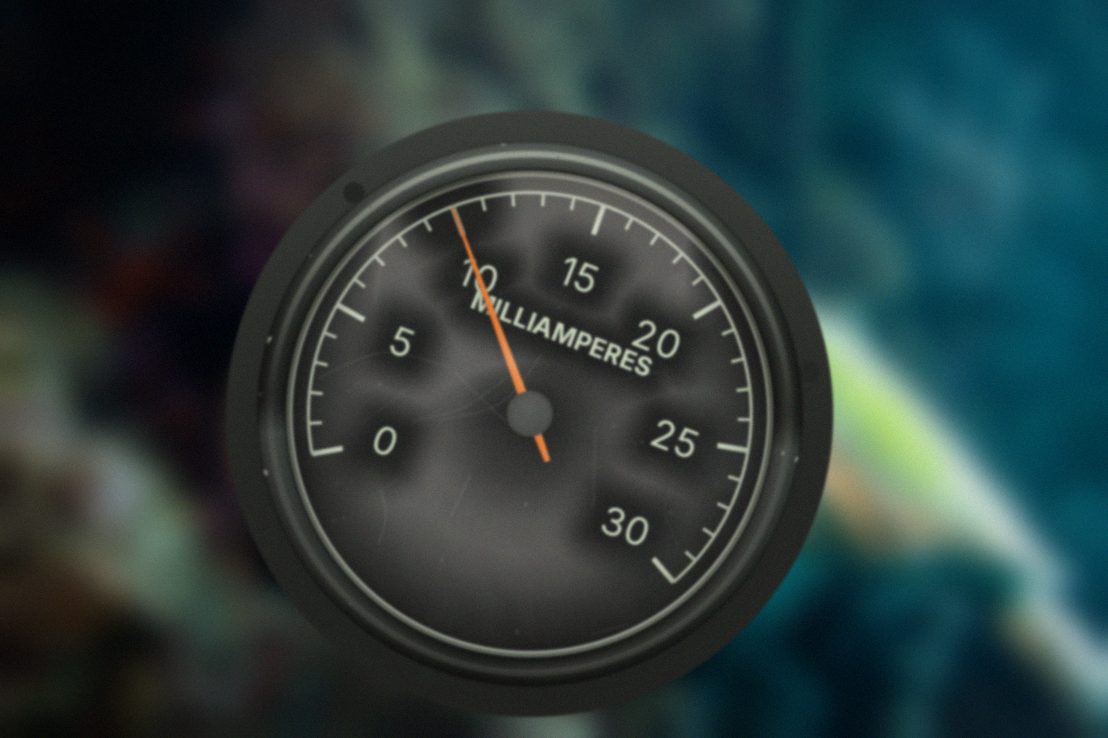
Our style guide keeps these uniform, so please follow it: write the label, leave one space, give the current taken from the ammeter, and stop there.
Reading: 10 mA
